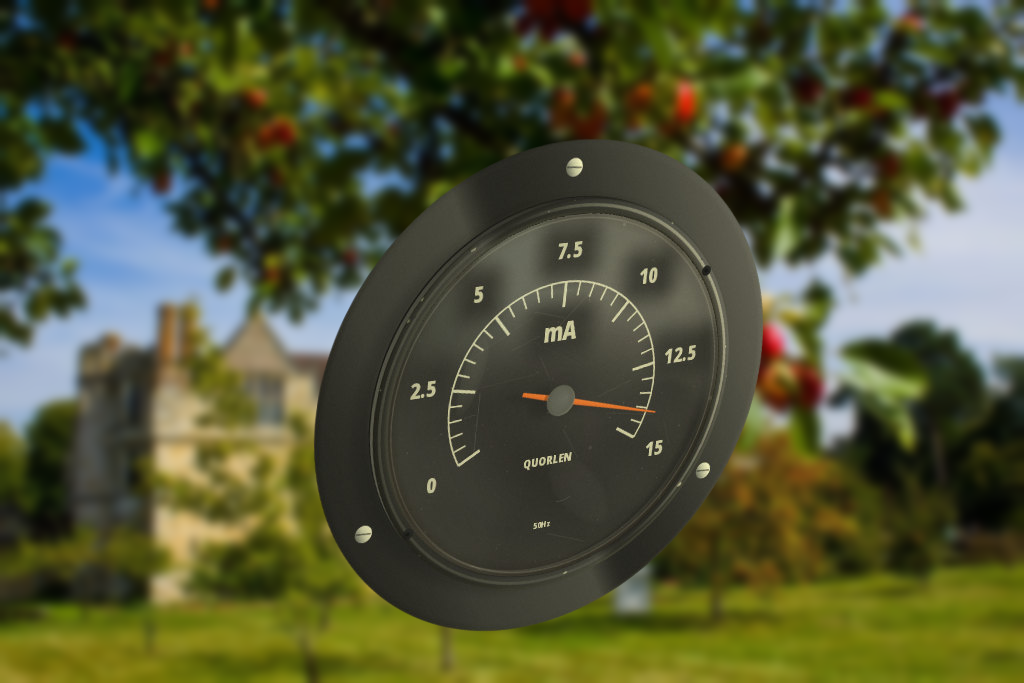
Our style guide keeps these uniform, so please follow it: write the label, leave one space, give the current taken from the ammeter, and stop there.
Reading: 14 mA
